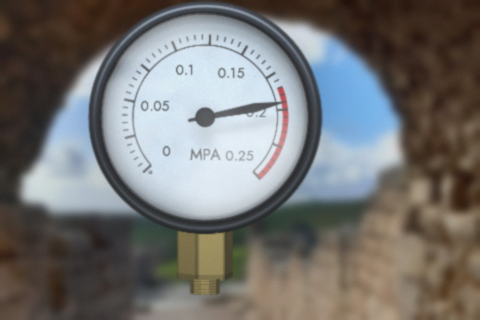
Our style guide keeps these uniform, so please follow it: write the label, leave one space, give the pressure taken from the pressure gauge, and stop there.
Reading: 0.195 MPa
